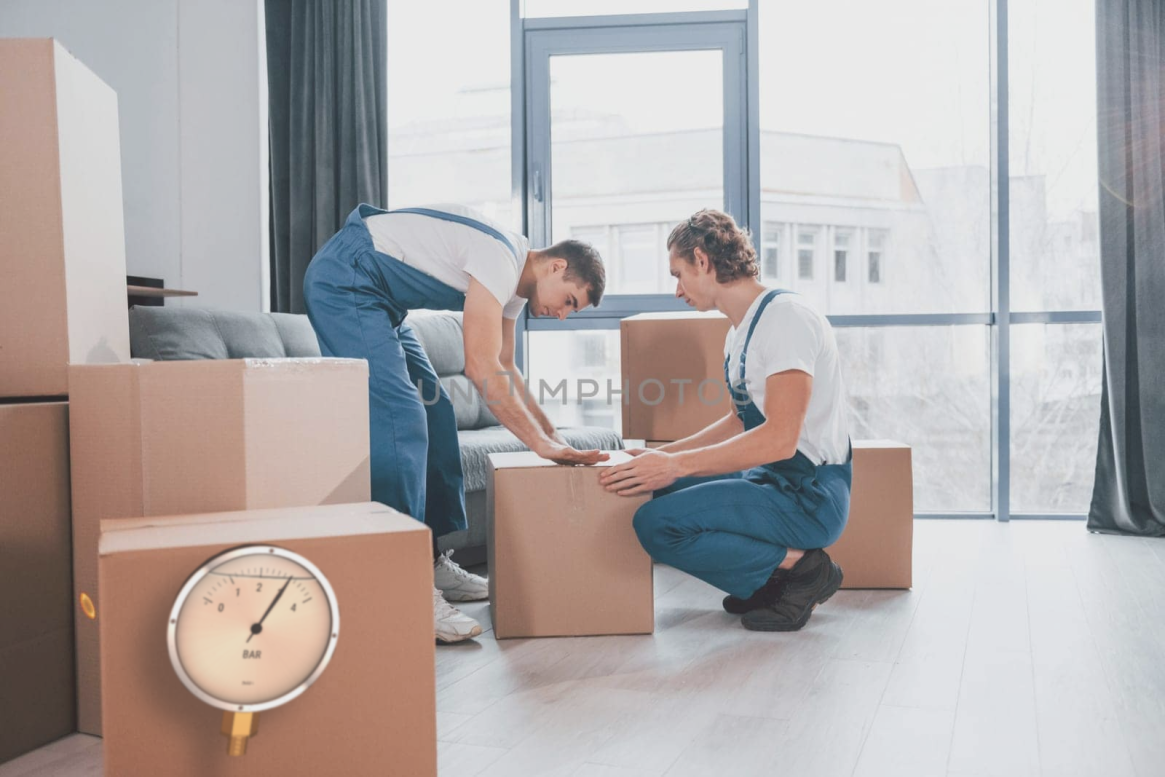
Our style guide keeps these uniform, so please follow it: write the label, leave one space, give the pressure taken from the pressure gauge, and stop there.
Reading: 3 bar
